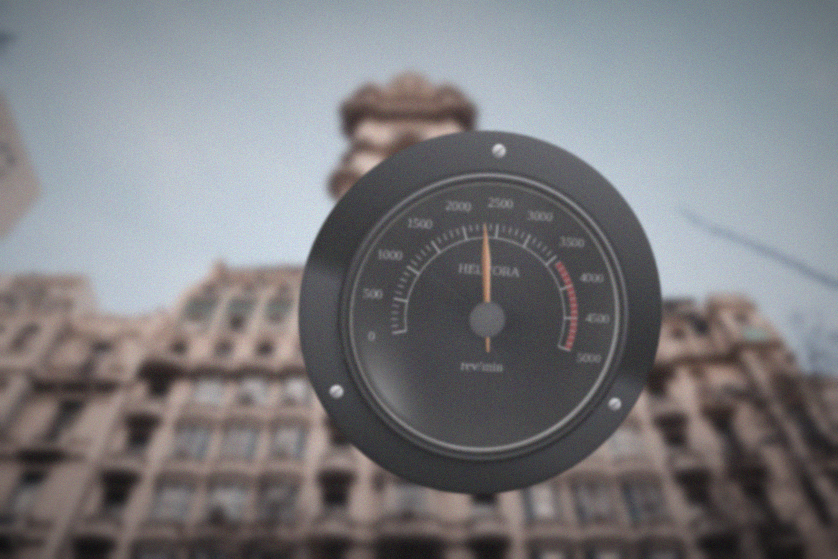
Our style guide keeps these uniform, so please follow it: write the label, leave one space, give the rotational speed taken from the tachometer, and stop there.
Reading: 2300 rpm
